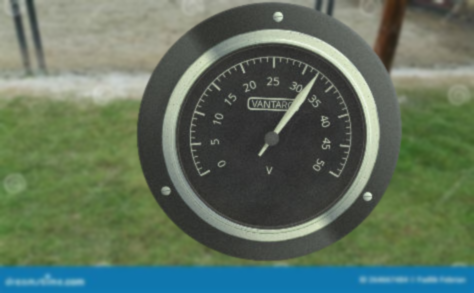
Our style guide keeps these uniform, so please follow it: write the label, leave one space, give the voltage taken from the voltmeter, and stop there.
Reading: 32 V
